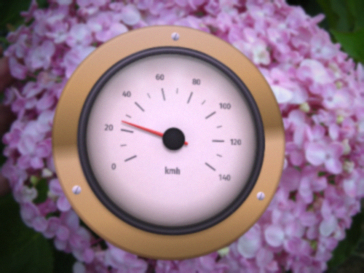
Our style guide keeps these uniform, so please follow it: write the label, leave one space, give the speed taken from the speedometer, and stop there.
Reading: 25 km/h
